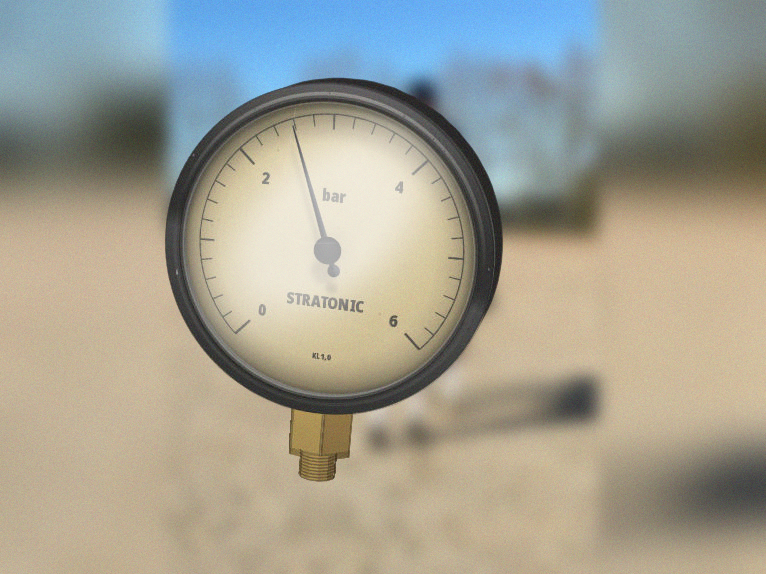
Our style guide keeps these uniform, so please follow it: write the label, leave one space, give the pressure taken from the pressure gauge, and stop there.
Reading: 2.6 bar
